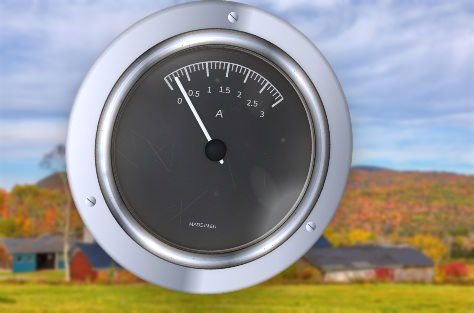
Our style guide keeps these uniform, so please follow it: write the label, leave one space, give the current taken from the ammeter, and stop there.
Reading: 0.2 A
